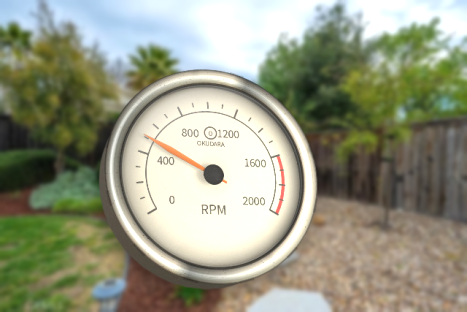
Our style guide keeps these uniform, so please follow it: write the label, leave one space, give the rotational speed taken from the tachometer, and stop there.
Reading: 500 rpm
